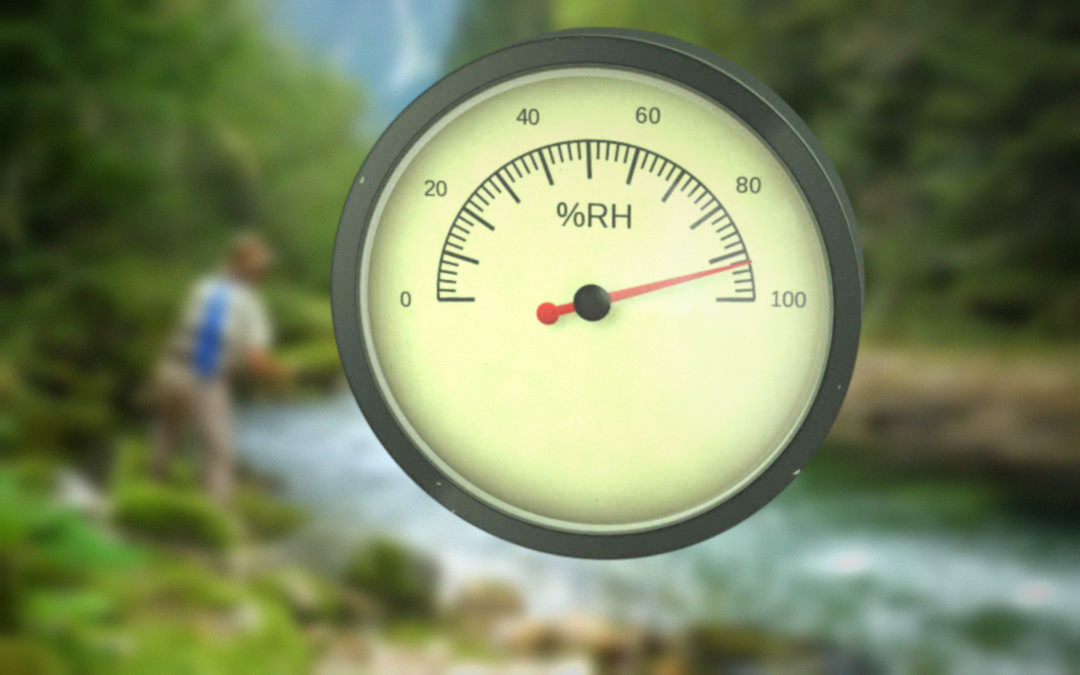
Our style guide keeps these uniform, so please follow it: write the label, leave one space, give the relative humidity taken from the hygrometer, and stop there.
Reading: 92 %
